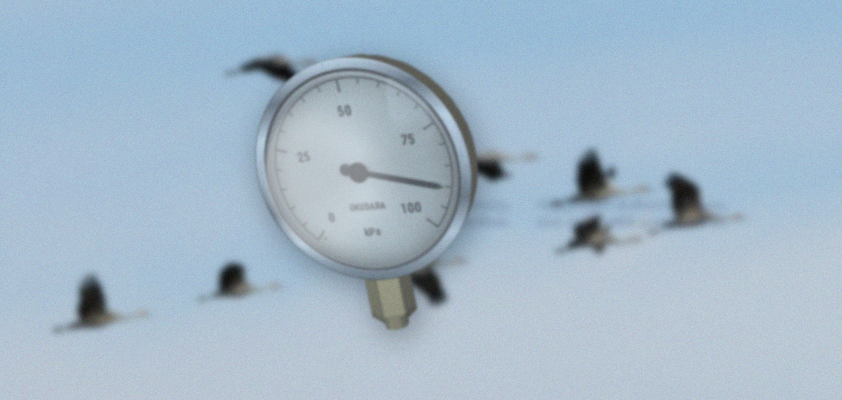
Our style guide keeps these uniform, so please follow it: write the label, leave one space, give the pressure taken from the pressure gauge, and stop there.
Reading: 90 kPa
